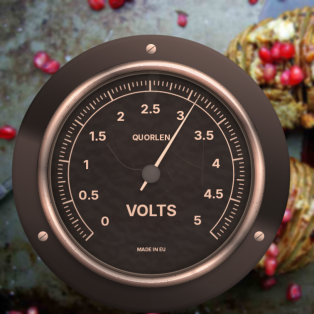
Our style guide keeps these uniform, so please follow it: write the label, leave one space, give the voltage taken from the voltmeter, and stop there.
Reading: 3.1 V
